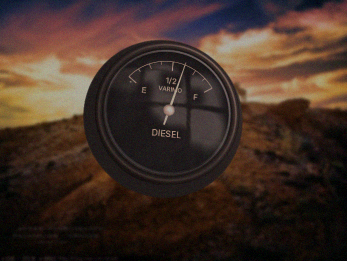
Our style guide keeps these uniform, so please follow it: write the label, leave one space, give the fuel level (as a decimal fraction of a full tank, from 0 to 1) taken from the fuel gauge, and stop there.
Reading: 0.625
